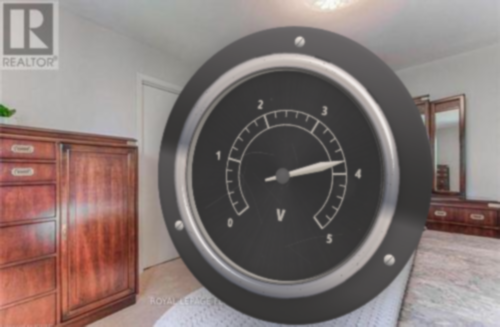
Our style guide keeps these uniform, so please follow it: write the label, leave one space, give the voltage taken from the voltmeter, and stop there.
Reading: 3.8 V
